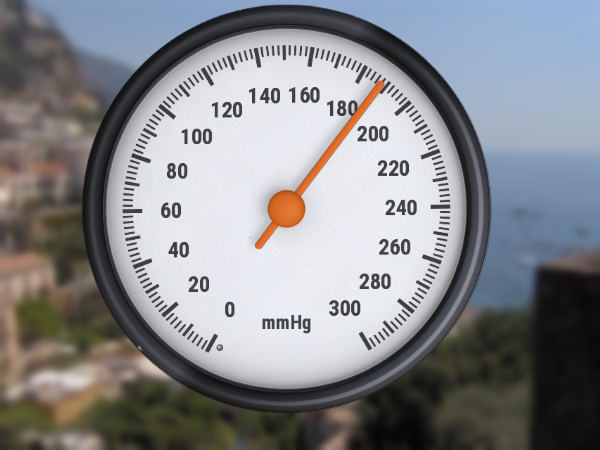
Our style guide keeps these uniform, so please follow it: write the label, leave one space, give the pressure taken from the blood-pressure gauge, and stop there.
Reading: 188 mmHg
